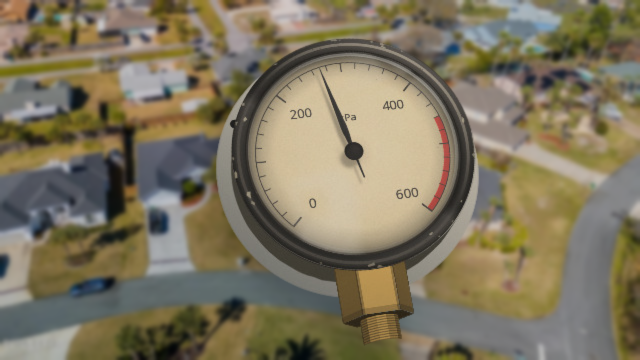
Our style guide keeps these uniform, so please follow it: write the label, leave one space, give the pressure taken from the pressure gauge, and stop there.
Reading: 270 kPa
